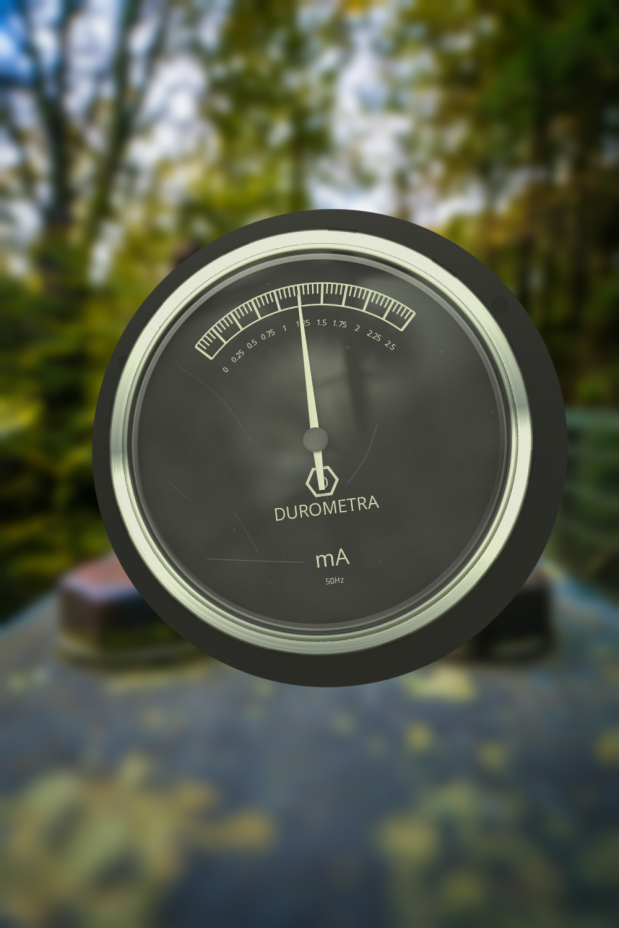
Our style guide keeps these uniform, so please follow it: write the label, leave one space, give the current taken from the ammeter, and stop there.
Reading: 1.25 mA
